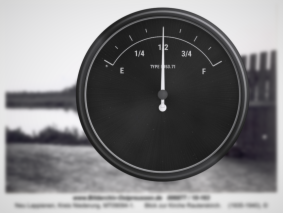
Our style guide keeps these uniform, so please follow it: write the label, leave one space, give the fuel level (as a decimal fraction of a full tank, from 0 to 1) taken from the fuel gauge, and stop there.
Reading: 0.5
